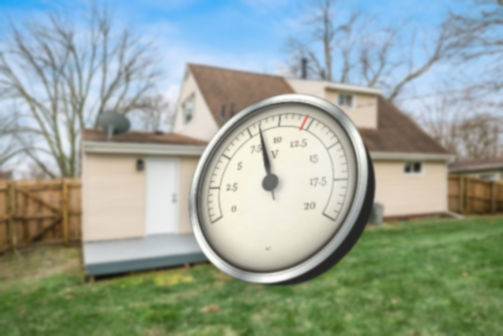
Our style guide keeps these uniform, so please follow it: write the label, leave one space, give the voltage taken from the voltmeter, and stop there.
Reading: 8.5 V
